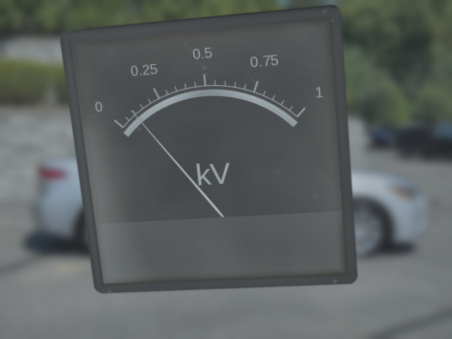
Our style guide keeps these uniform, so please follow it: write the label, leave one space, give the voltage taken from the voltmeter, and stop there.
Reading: 0.1 kV
